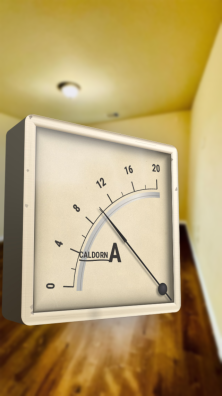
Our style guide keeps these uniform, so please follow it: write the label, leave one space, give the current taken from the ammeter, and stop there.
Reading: 10 A
